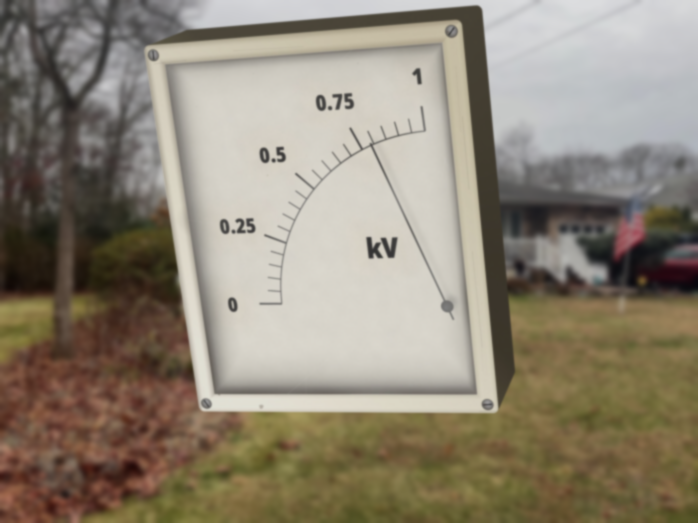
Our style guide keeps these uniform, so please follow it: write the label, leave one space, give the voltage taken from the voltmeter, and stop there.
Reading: 0.8 kV
